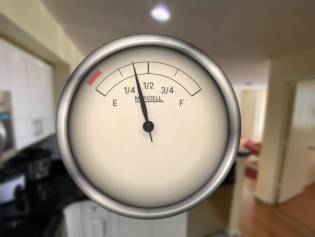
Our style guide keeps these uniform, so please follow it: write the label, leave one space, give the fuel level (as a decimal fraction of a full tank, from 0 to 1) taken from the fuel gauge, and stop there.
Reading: 0.375
